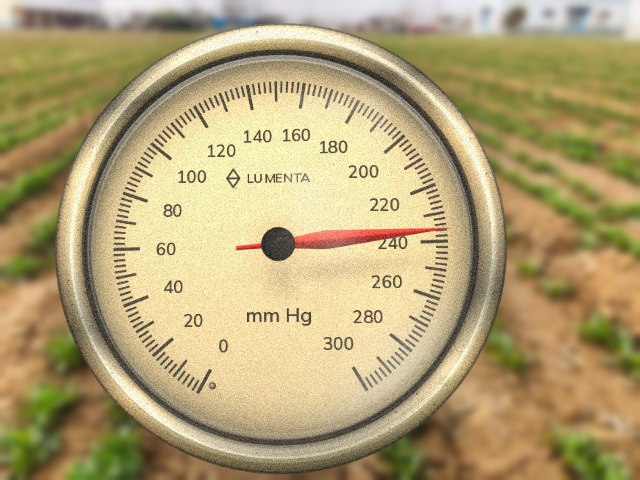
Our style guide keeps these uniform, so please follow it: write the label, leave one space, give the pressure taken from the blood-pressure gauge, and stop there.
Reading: 236 mmHg
